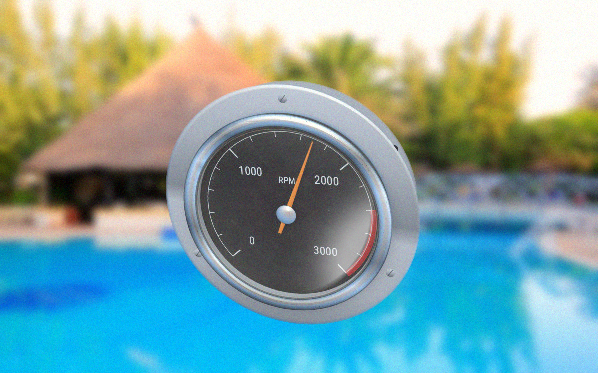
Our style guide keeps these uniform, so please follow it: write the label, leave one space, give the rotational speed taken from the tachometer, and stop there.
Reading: 1700 rpm
